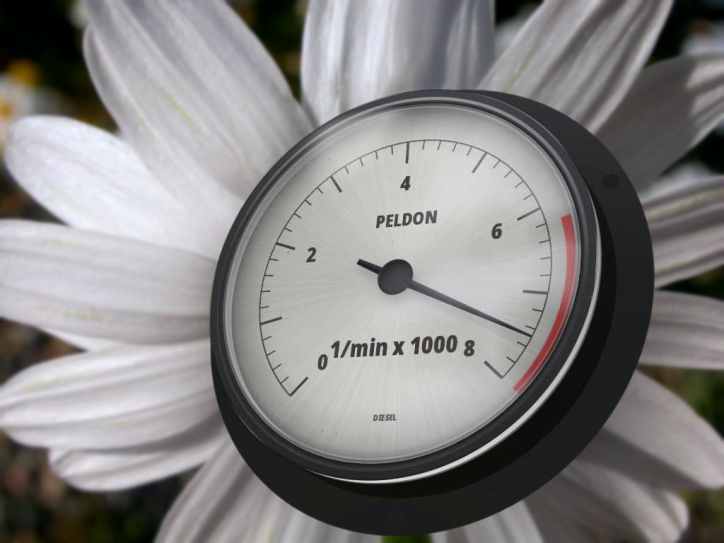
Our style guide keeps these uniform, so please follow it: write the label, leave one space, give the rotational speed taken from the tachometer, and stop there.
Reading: 7500 rpm
